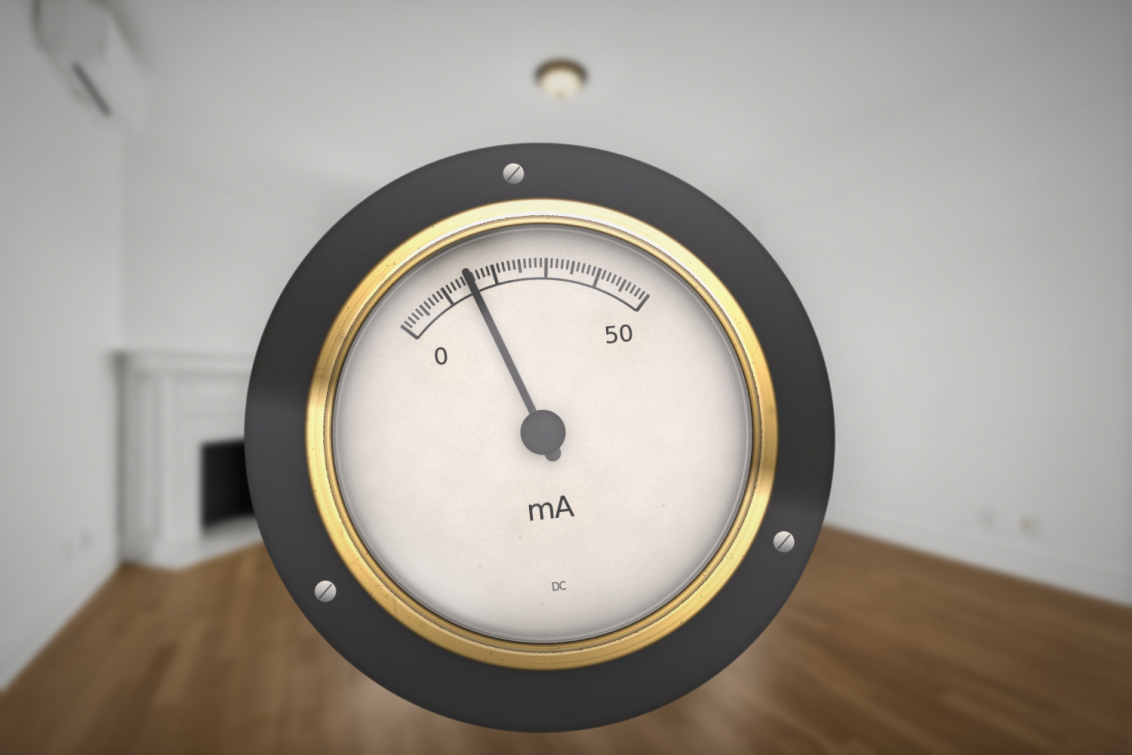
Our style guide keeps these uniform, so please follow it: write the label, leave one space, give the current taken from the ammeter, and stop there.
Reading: 15 mA
